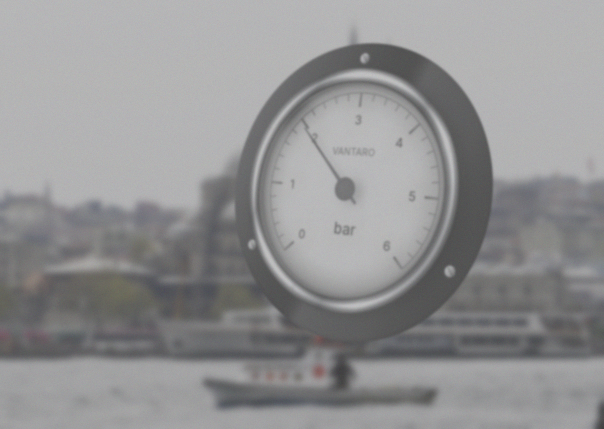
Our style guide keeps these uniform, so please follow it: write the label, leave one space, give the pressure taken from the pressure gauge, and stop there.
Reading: 2 bar
